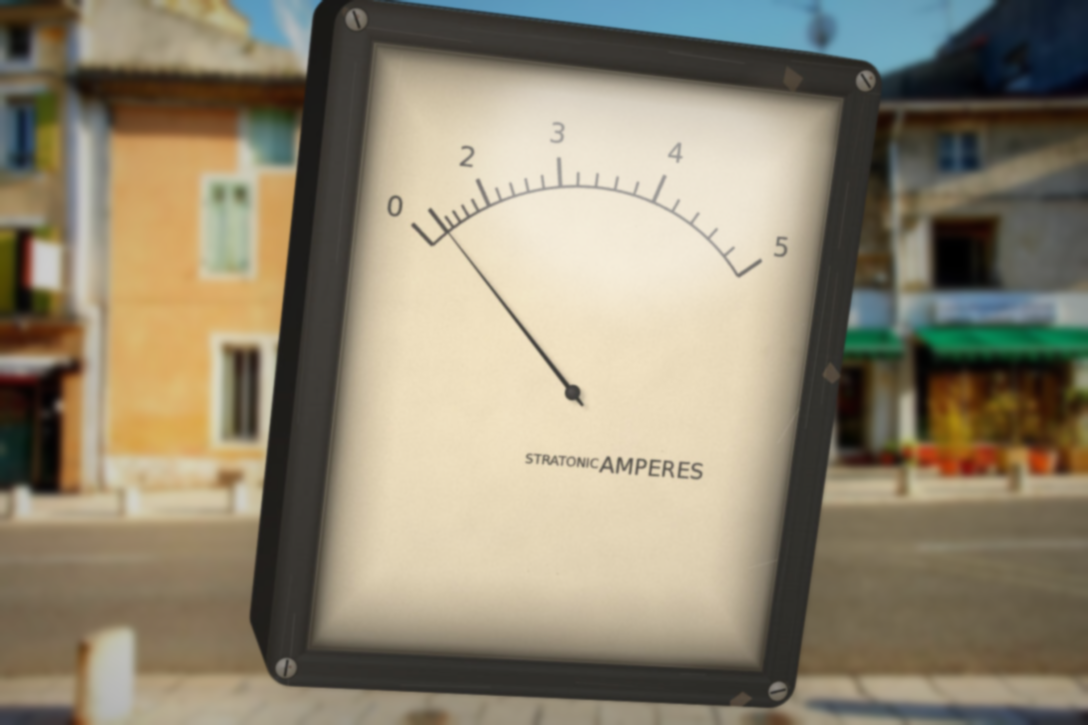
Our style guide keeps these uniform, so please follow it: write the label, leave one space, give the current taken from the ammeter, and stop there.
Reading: 1 A
